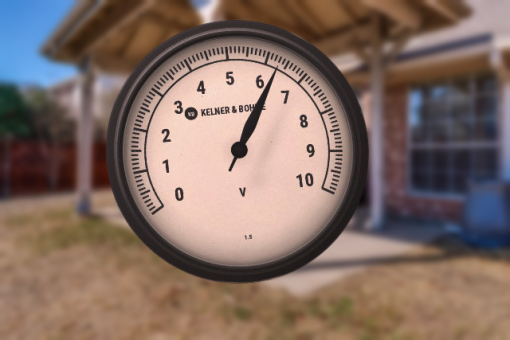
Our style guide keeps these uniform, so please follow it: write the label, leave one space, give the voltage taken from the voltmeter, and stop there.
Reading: 6.3 V
